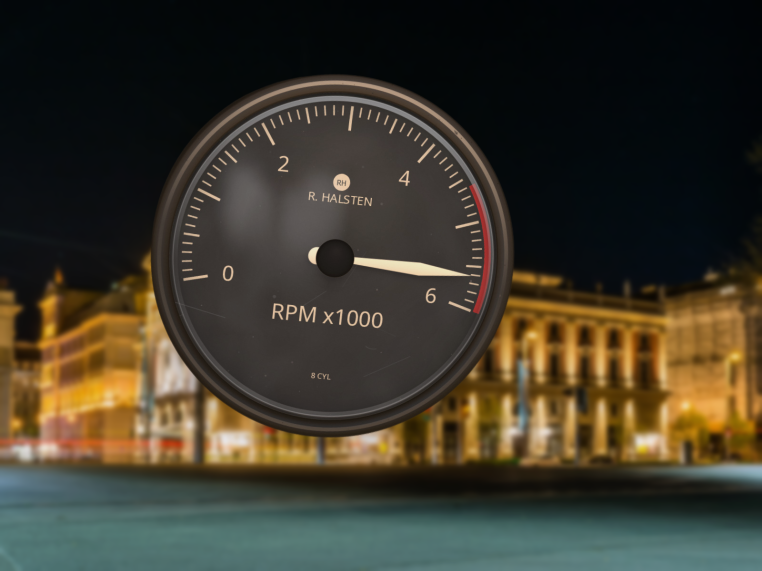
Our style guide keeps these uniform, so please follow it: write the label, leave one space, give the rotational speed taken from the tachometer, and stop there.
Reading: 5600 rpm
